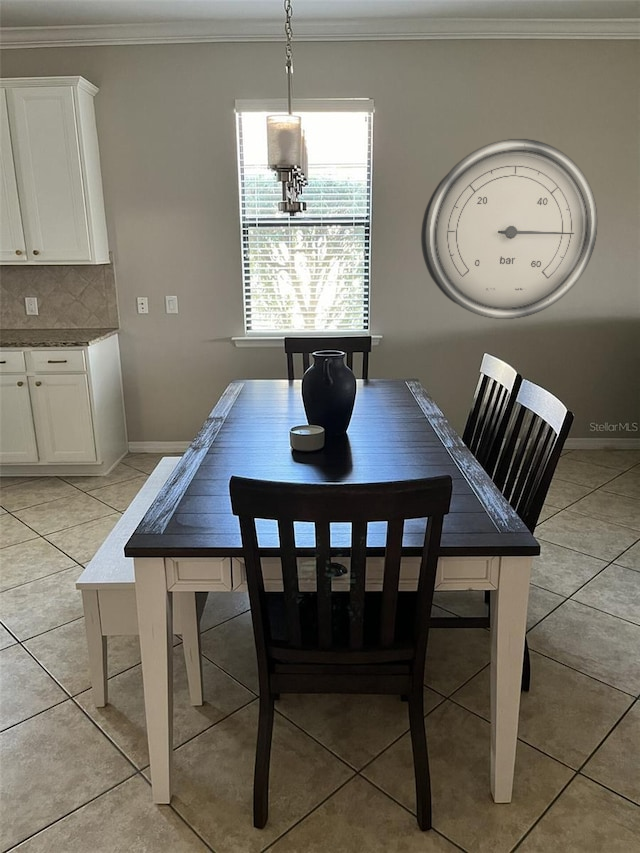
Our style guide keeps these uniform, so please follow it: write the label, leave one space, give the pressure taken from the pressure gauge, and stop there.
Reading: 50 bar
